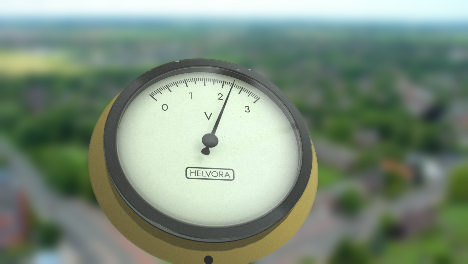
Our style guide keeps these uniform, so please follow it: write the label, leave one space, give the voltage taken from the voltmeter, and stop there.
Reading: 2.25 V
